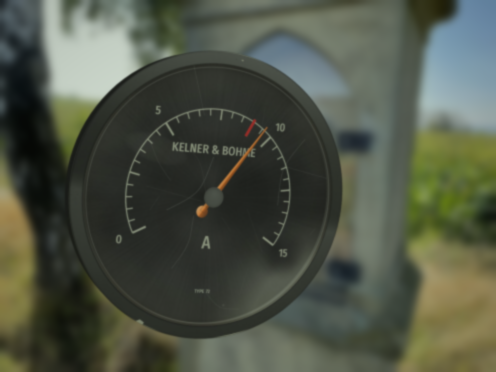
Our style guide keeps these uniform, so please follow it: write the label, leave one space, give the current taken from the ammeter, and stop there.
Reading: 9.5 A
